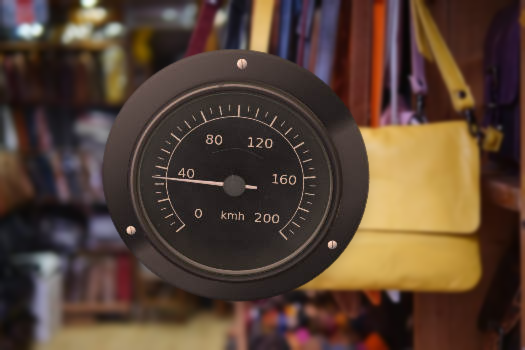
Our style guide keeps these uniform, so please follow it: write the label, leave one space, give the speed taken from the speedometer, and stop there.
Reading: 35 km/h
